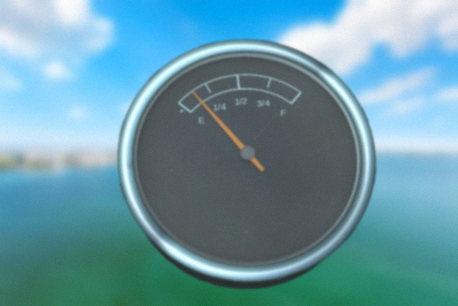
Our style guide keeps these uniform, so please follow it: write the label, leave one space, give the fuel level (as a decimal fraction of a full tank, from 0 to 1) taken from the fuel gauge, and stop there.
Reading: 0.125
